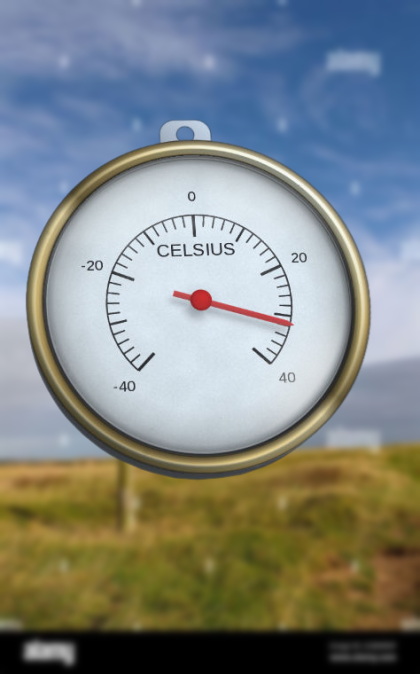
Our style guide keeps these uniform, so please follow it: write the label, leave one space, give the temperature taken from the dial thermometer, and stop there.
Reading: 32 °C
